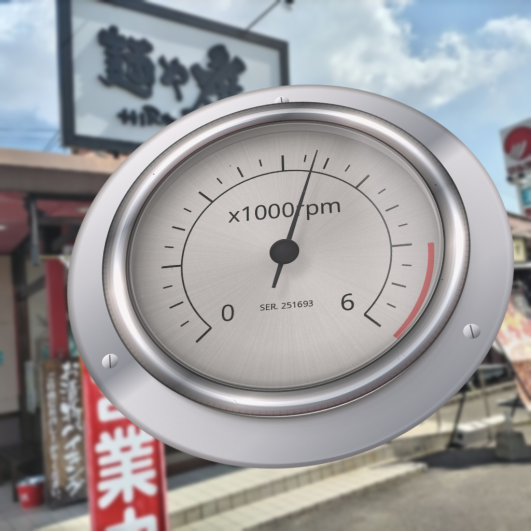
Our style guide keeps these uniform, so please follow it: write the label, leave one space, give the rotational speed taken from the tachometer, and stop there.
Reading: 3375 rpm
